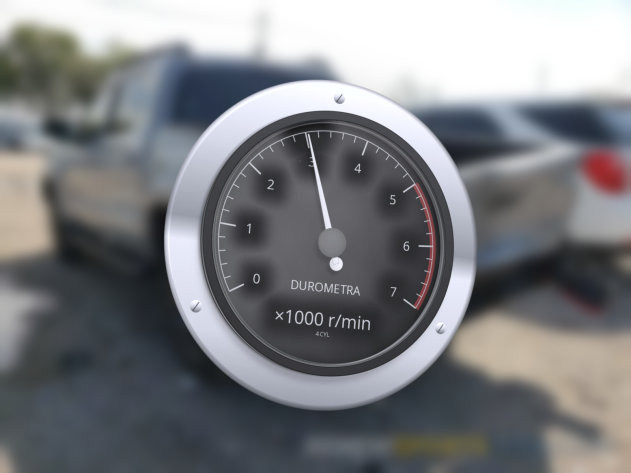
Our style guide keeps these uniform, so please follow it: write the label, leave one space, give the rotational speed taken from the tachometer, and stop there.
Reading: 3000 rpm
